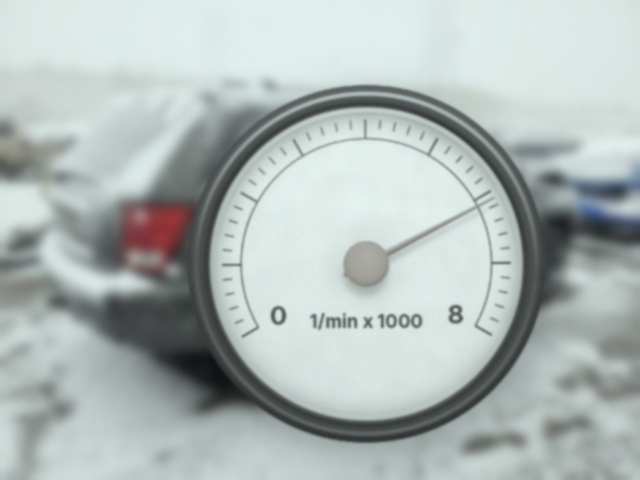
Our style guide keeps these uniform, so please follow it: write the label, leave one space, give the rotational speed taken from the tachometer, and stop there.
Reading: 6100 rpm
